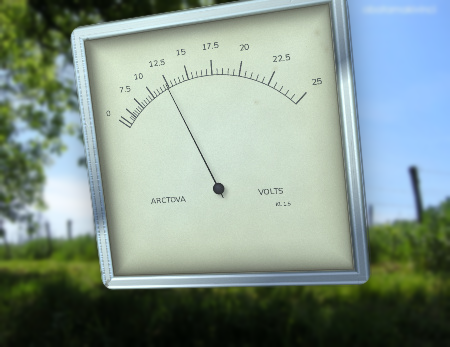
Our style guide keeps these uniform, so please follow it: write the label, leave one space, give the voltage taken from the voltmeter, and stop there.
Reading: 12.5 V
